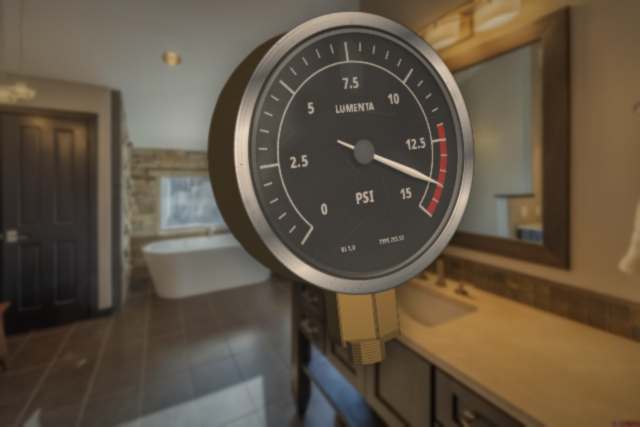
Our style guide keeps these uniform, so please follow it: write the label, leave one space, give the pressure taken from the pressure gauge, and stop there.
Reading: 14 psi
